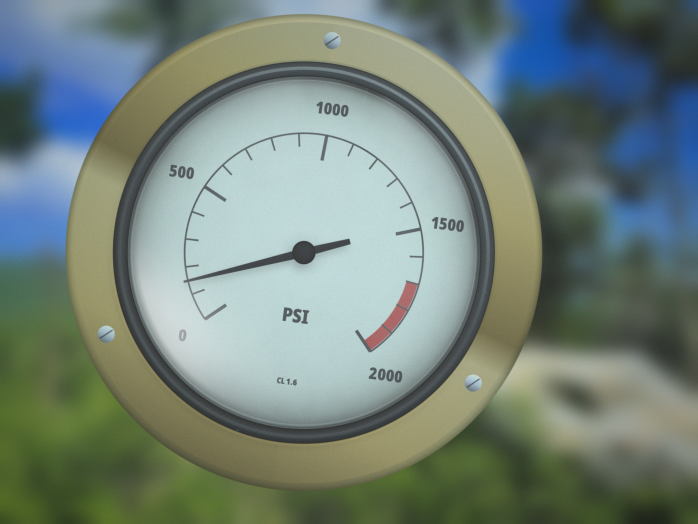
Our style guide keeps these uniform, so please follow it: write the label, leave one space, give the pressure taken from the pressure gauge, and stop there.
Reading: 150 psi
